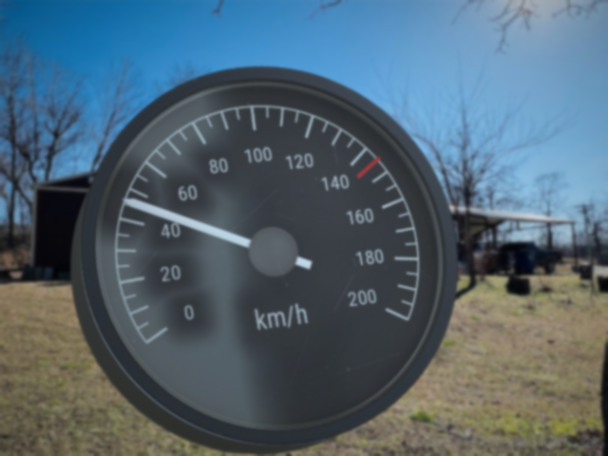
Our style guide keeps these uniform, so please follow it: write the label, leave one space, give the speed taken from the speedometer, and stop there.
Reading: 45 km/h
